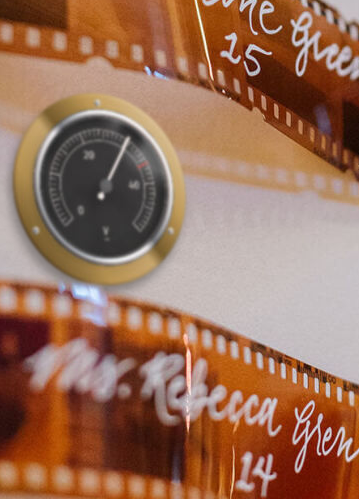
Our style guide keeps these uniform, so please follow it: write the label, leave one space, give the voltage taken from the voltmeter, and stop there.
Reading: 30 V
